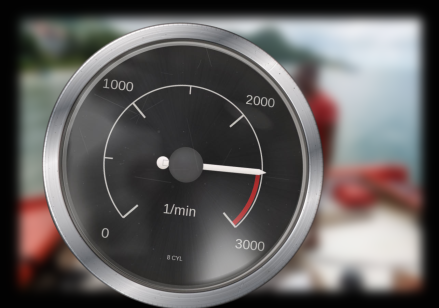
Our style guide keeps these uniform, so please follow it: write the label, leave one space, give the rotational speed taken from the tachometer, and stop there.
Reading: 2500 rpm
